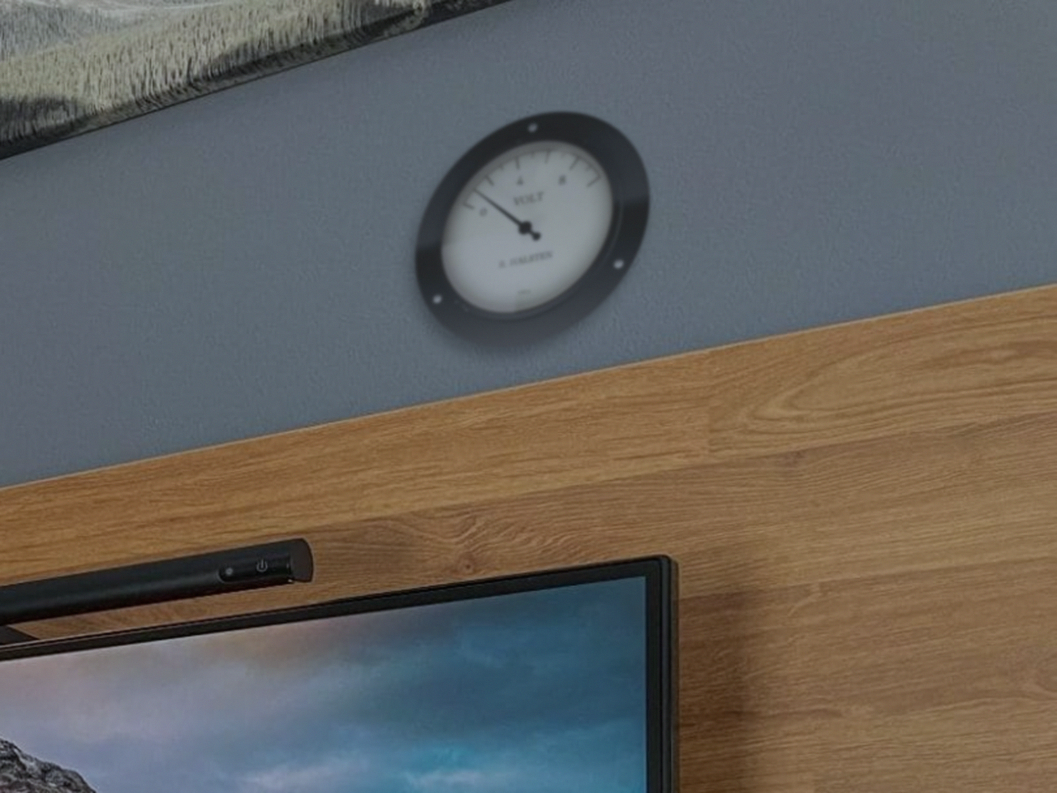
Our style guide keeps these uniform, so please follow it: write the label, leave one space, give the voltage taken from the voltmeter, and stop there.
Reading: 1 V
